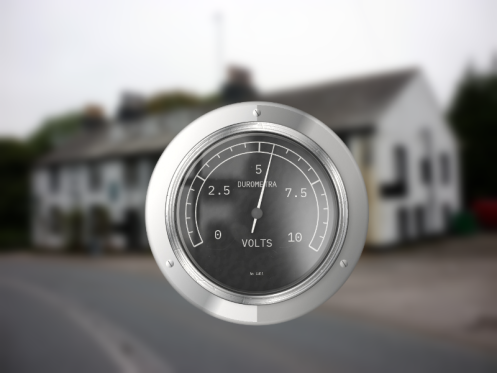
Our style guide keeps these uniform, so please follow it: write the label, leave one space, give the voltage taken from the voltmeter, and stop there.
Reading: 5.5 V
